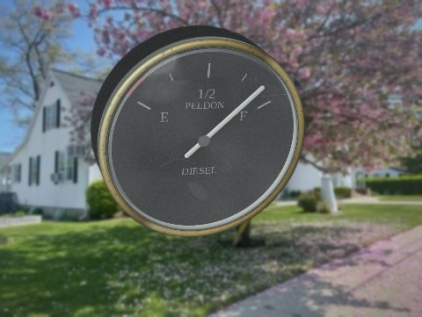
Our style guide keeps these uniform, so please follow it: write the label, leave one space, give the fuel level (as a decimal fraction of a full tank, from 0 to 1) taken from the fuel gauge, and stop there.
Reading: 0.875
